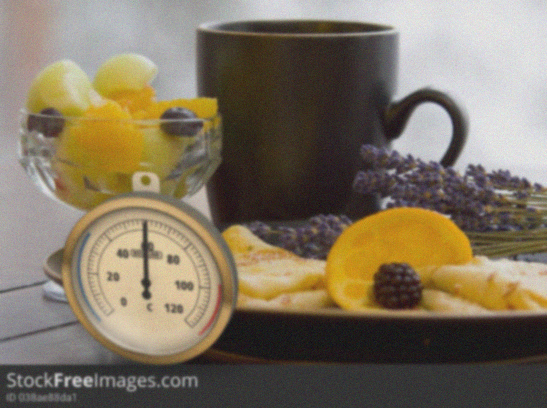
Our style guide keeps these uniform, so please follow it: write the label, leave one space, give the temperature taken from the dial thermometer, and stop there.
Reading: 60 °C
